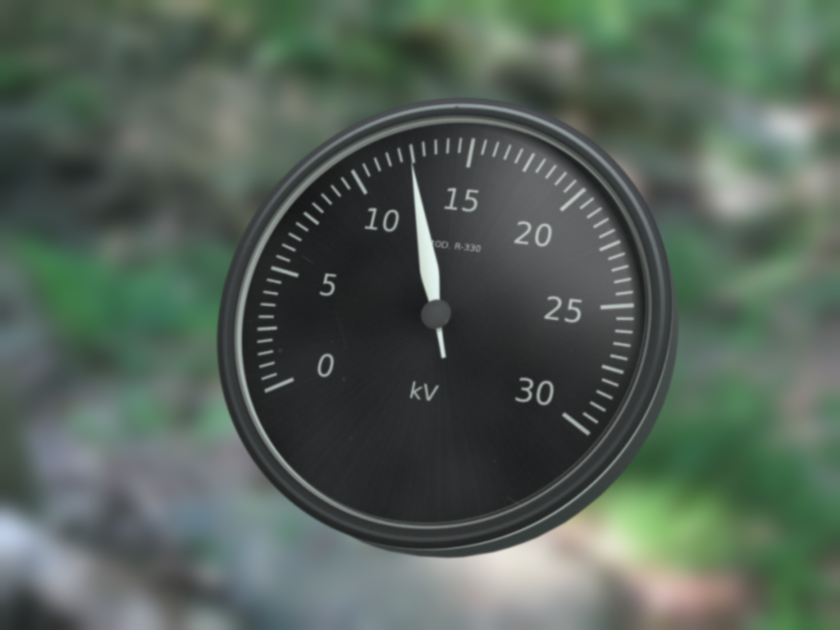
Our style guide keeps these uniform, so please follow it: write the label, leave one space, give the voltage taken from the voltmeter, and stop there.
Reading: 12.5 kV
